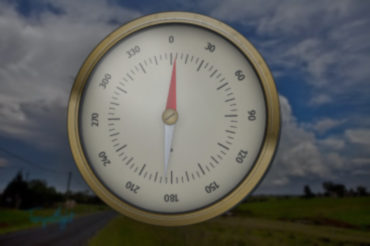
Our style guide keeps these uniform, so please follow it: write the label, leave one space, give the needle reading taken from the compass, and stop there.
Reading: 5 °
